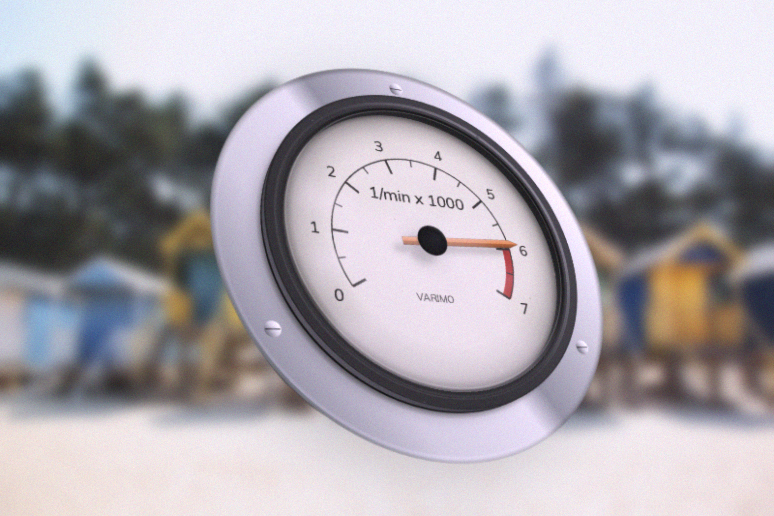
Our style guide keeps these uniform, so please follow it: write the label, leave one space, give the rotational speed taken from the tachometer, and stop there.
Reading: 6000 rpm
